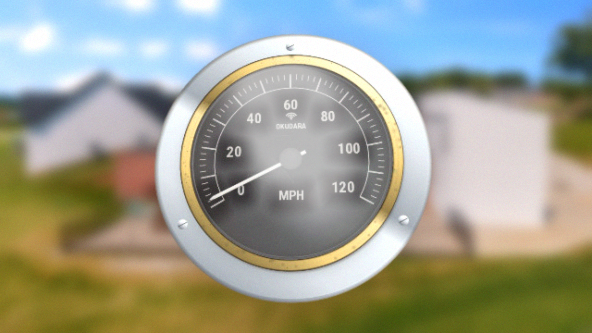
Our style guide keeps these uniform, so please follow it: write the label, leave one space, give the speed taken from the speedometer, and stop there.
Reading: 2 mph
